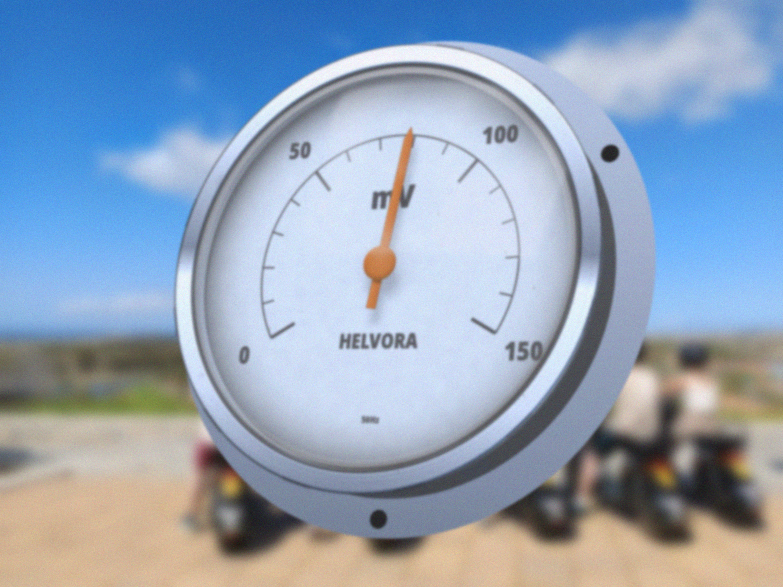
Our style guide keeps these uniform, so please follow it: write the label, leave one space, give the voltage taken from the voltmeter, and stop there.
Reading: 80 mV
